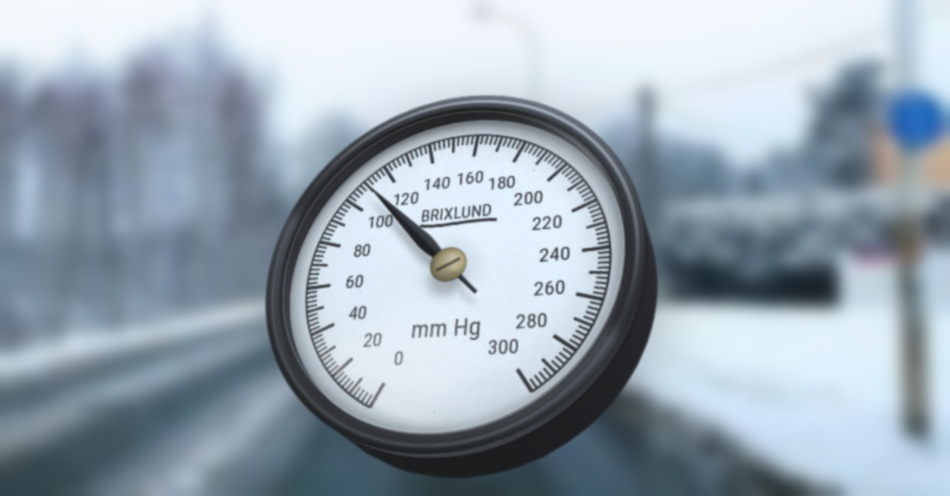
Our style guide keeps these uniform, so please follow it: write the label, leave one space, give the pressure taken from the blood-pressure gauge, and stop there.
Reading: 110 mmHg
